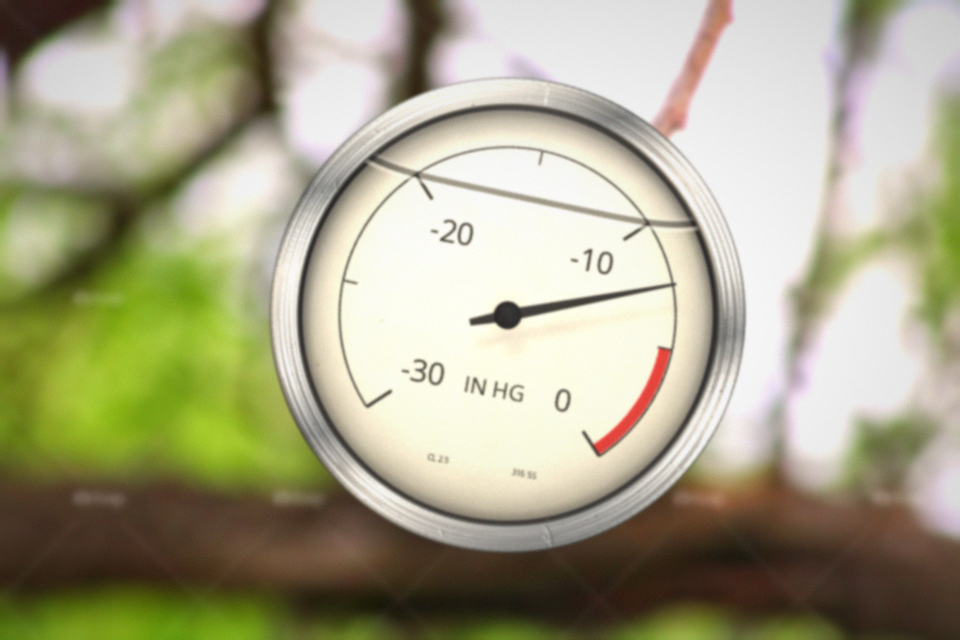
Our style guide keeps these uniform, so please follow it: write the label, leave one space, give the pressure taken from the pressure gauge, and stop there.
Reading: -7.5 inHg
